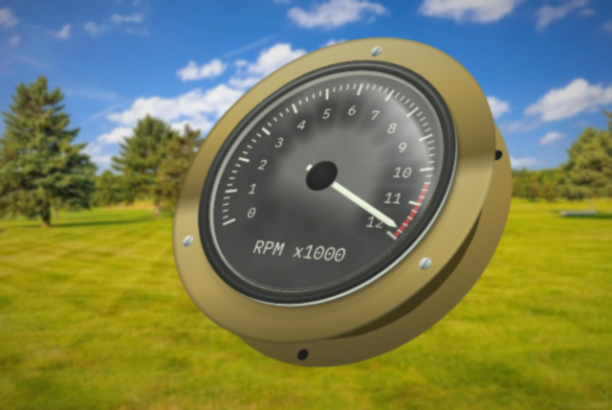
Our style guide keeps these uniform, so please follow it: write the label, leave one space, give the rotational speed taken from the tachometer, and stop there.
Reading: 11800 rpm
